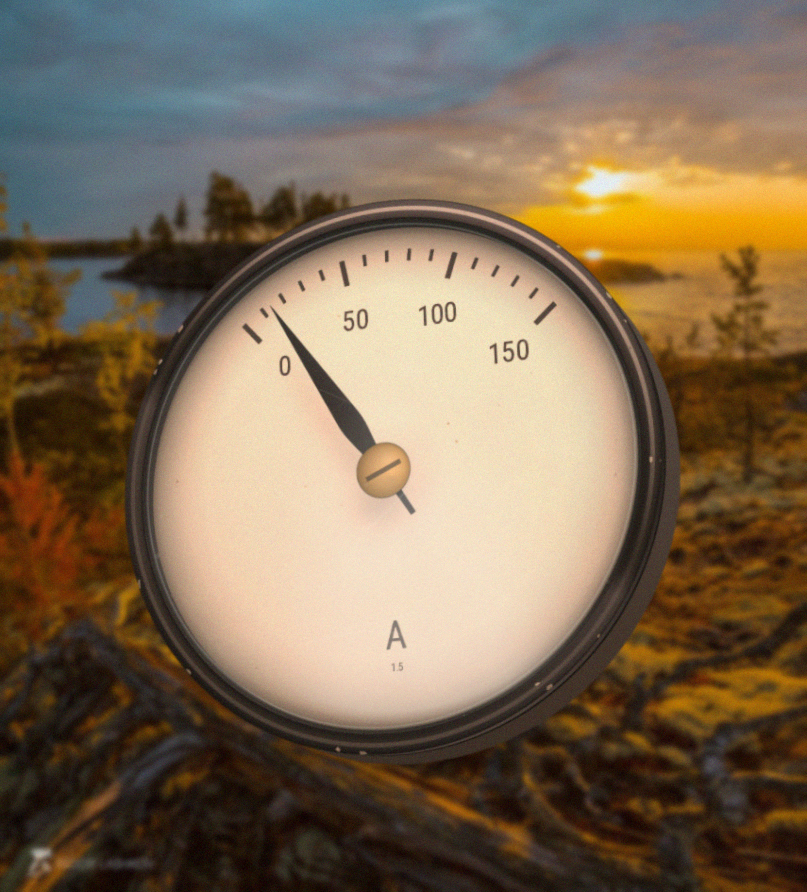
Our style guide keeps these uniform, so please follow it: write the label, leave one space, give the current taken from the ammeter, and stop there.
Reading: 15 A
